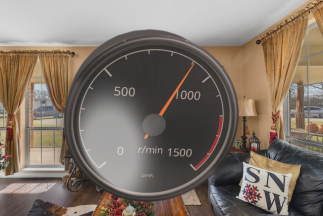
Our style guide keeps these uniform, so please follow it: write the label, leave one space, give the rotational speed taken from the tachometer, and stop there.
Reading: 900 rpm
